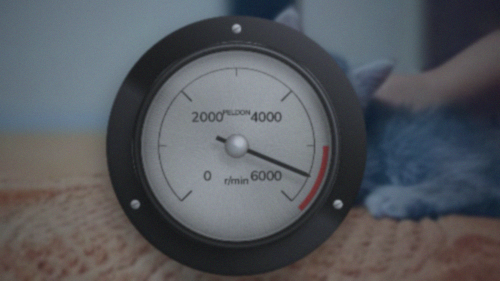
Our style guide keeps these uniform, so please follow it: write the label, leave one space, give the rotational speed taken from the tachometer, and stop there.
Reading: 5500 rpm
